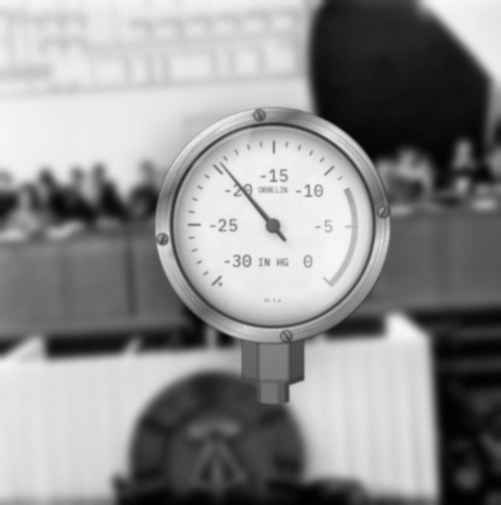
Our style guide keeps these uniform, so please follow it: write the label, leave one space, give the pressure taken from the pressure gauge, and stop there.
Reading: -19.5 inHg
